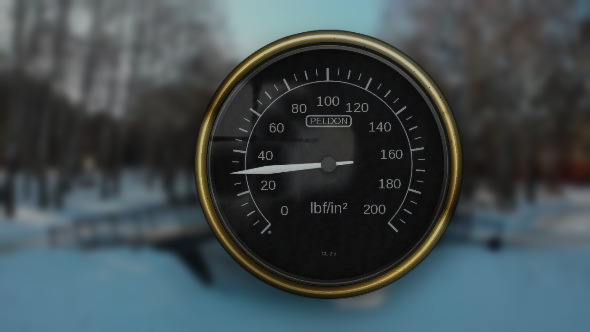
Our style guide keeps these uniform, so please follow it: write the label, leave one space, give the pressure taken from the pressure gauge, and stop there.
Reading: 30 psi
